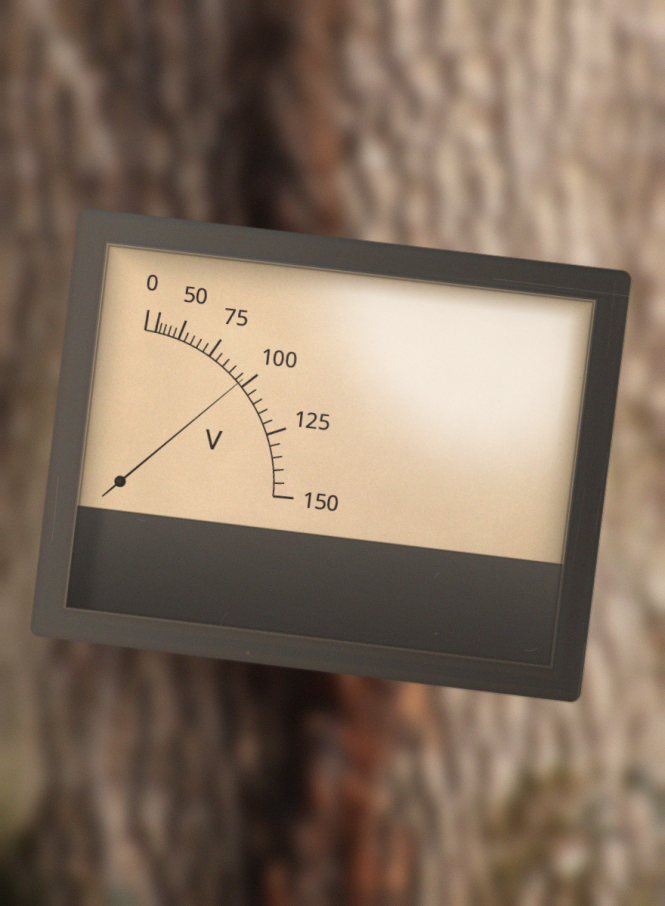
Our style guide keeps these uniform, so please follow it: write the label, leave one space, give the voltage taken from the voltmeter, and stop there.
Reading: 97.5 V
